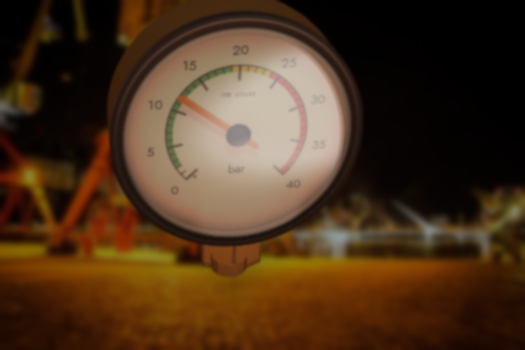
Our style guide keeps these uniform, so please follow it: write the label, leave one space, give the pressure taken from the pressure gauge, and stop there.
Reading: 12 bar
